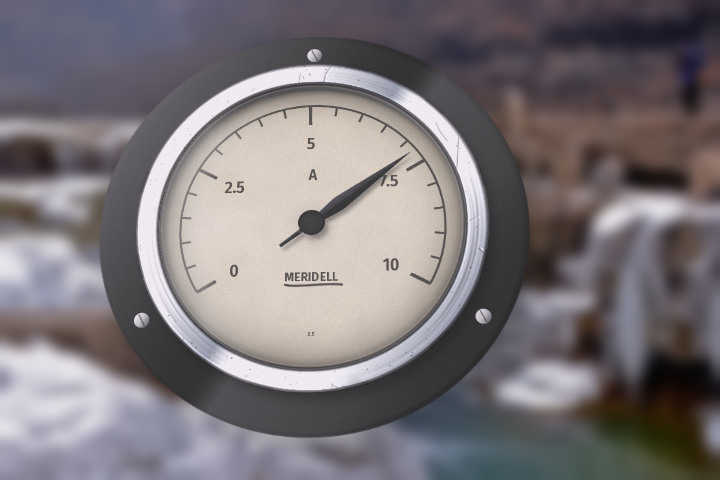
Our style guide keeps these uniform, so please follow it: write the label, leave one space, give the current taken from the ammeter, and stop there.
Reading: 7.25 A
